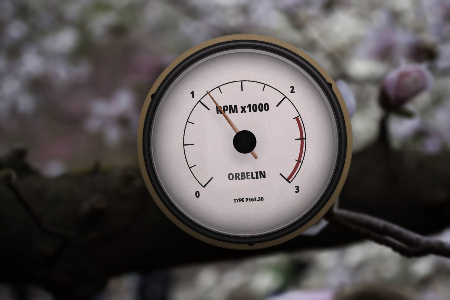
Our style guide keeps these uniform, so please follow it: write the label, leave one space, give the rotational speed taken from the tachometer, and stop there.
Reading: 1125 rpm
